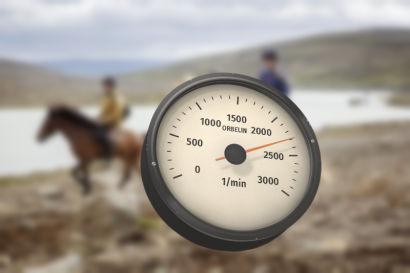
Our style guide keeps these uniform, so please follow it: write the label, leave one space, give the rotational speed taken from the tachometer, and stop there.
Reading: 2300 rpm
